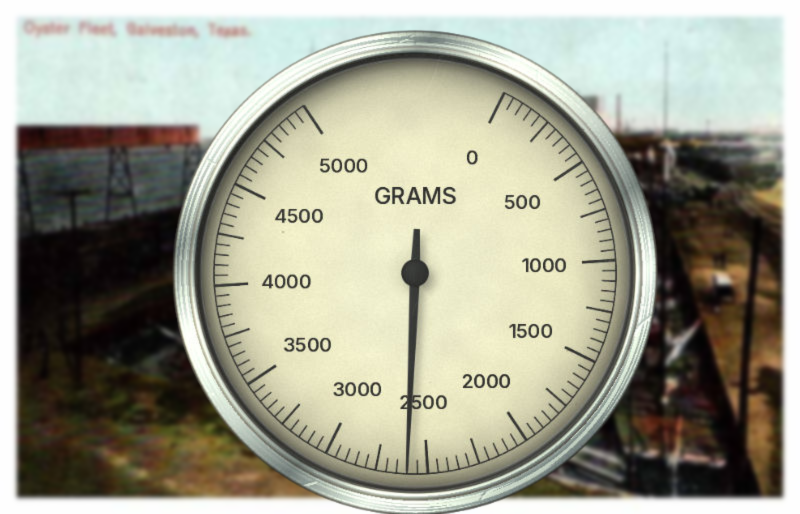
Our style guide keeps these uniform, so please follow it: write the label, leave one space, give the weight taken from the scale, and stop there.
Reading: 2600 g
